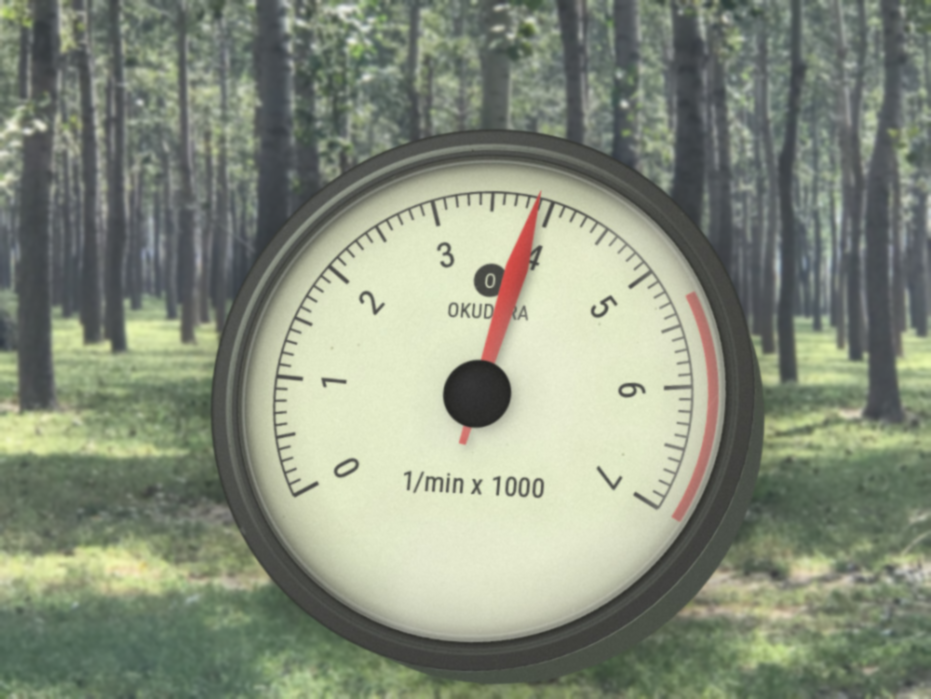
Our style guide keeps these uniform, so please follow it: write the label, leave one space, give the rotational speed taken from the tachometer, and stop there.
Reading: 3900 rpm
